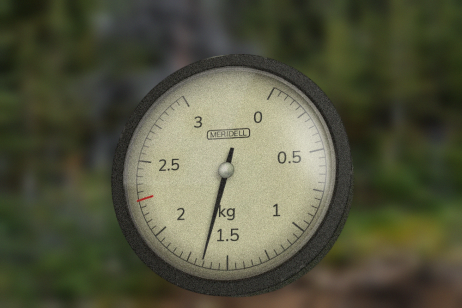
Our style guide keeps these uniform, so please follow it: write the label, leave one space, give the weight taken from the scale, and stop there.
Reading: 1.65 kg
